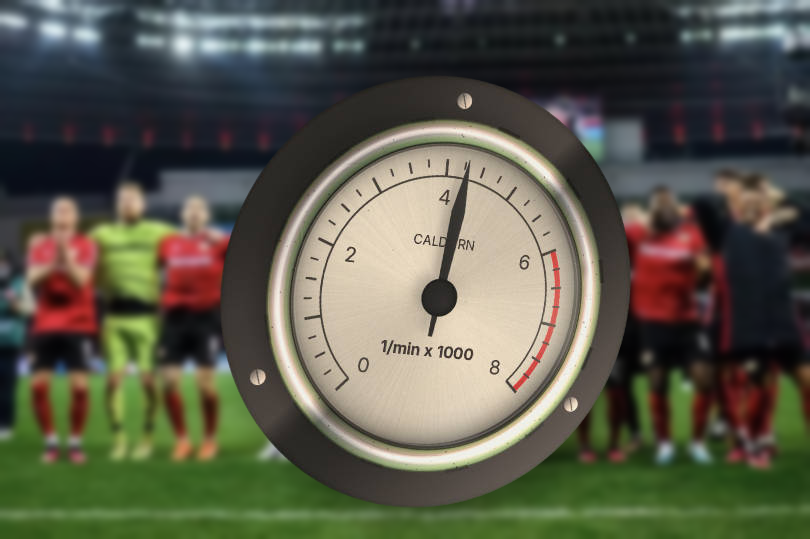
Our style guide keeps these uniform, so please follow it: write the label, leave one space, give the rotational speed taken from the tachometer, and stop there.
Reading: 4250 rpm
